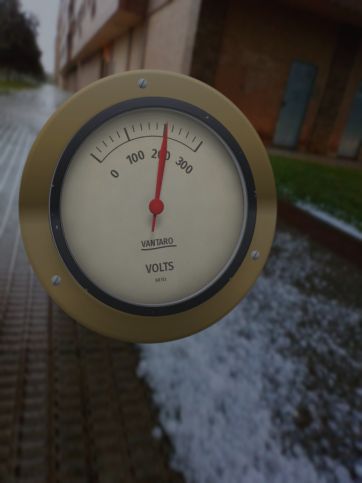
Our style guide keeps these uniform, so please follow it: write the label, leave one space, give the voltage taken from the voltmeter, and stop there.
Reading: 200 V
